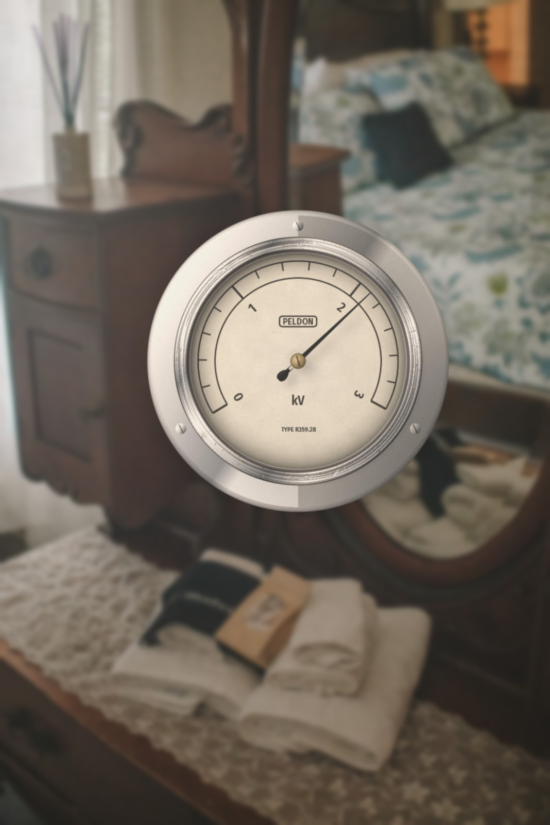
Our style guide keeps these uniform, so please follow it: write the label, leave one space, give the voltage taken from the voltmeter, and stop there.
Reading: 2.1 kV
